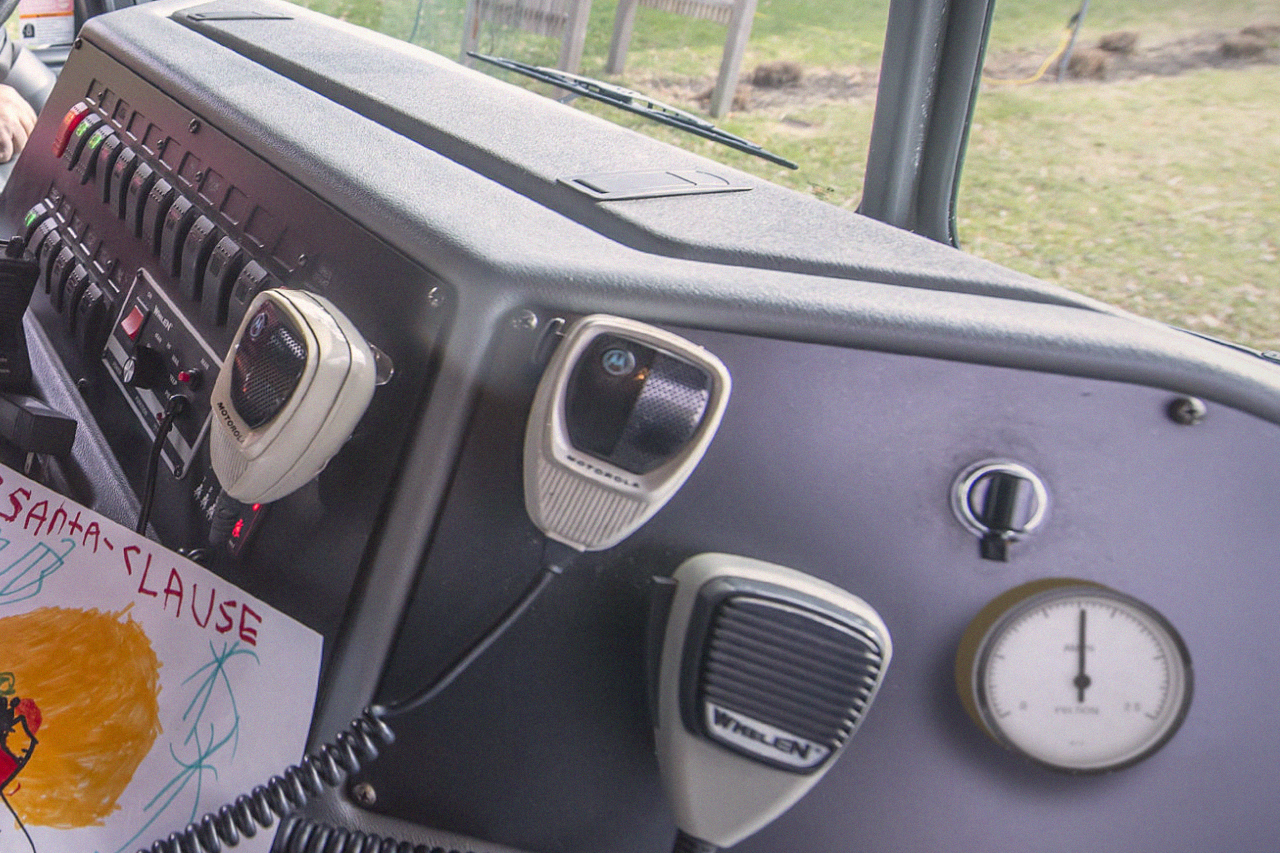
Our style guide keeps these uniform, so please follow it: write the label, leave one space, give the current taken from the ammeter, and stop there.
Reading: 1.25 A
